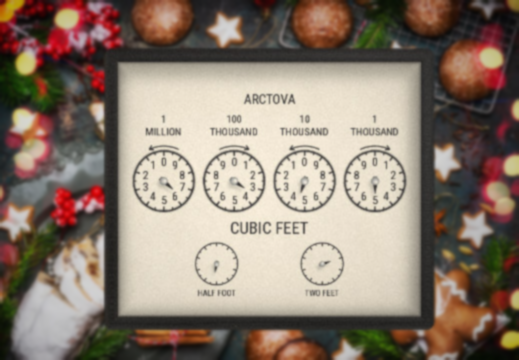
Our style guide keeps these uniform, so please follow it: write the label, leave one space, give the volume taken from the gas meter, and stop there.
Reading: 634500 ft³
